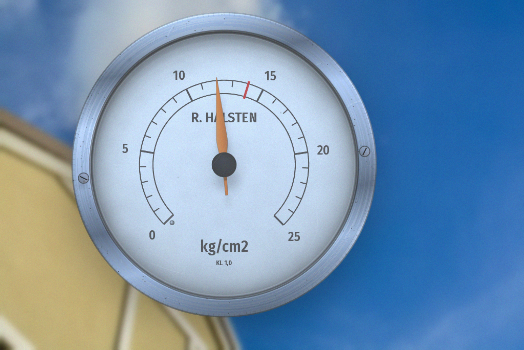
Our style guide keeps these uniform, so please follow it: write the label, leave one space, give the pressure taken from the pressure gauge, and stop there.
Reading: 12 kg/cm²
